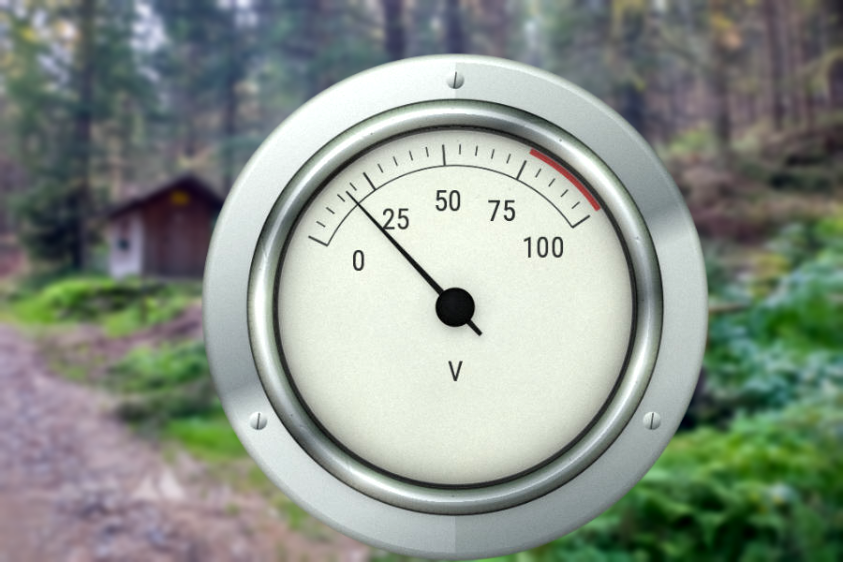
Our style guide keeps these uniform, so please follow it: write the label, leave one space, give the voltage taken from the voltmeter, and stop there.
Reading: 17.5 V
